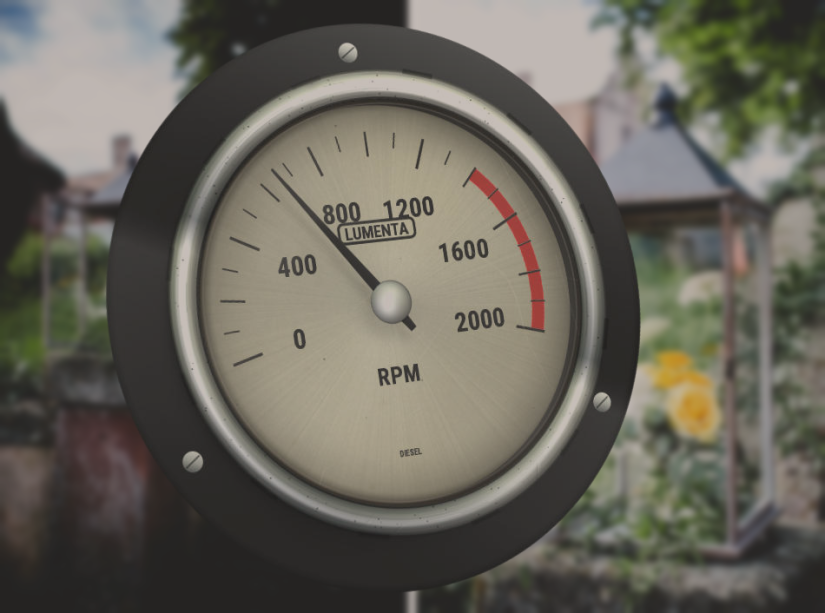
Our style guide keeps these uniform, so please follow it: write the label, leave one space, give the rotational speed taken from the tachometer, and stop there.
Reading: 650 rpm
